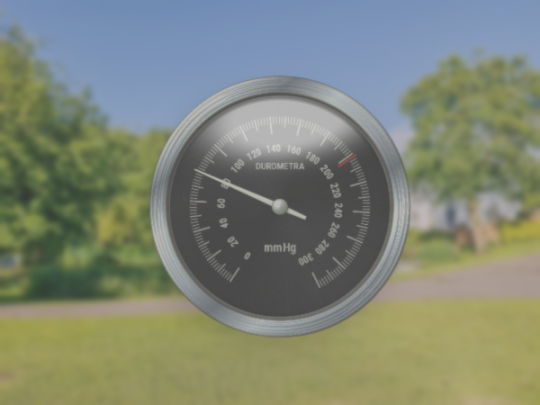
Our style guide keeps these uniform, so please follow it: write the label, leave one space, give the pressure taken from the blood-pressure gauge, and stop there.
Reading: 80 mmHg
